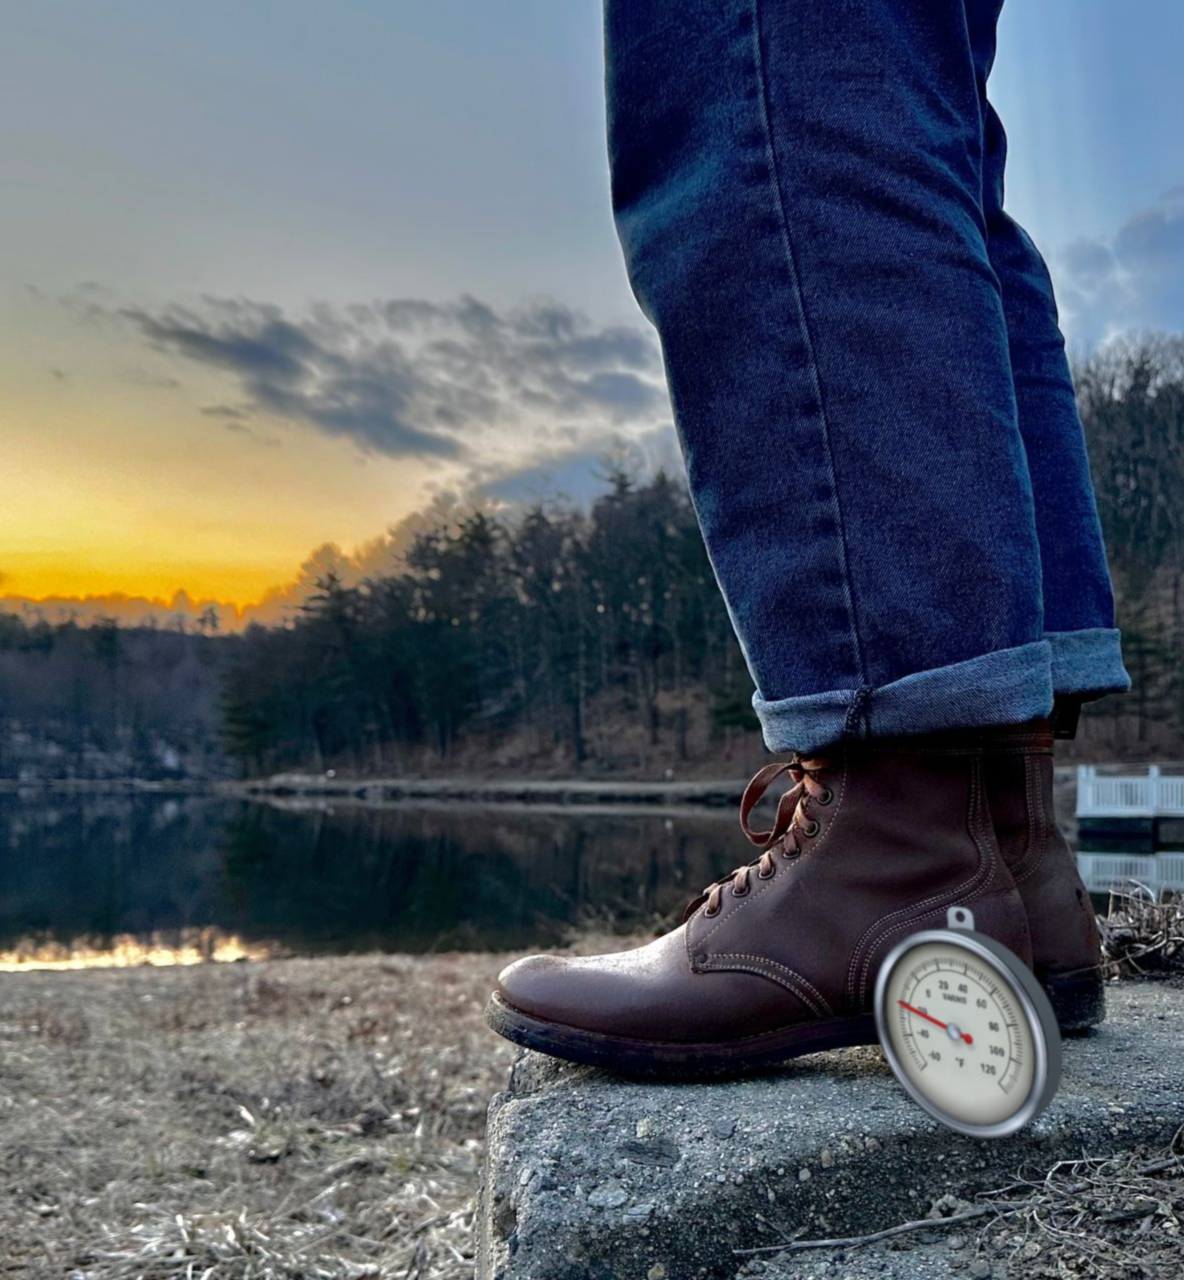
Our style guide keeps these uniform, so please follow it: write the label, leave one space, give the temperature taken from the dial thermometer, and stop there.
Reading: -20 °F
